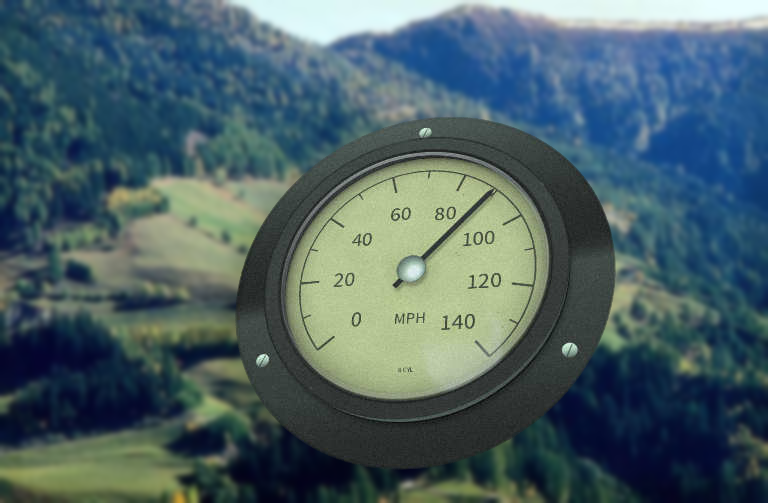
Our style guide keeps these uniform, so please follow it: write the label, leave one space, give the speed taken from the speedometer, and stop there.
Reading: 90 mph
